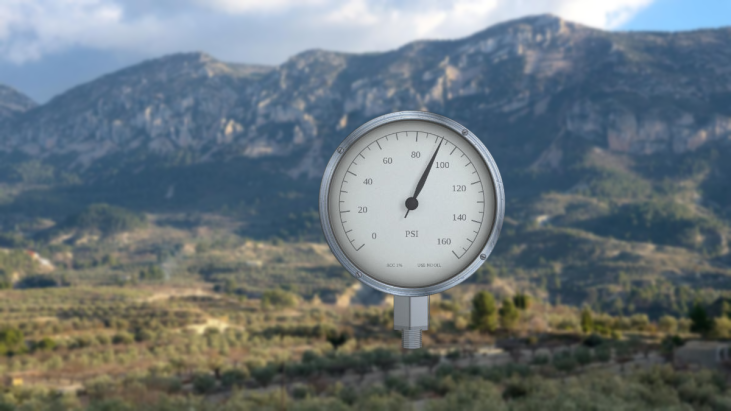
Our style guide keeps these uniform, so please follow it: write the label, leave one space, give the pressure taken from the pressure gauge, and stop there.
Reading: 92.5 psi
